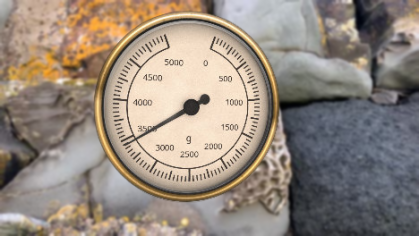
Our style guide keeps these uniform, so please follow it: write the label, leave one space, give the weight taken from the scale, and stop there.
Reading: 3450 g
